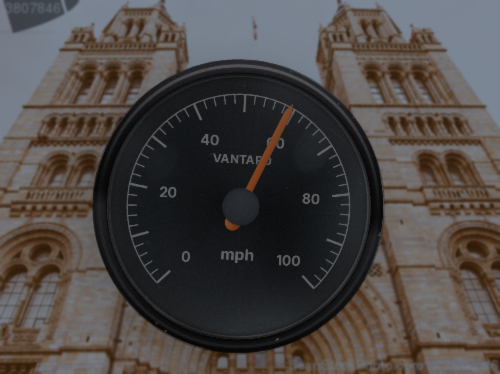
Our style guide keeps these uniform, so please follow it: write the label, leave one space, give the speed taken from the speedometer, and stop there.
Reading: 59 mph
